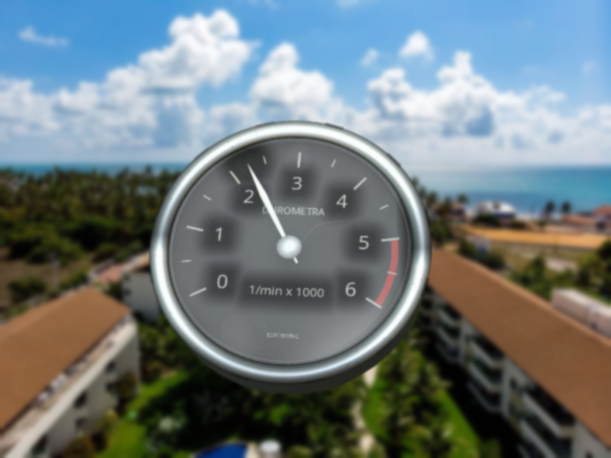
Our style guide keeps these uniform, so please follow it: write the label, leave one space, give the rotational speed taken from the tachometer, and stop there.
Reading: 2250 rpm
